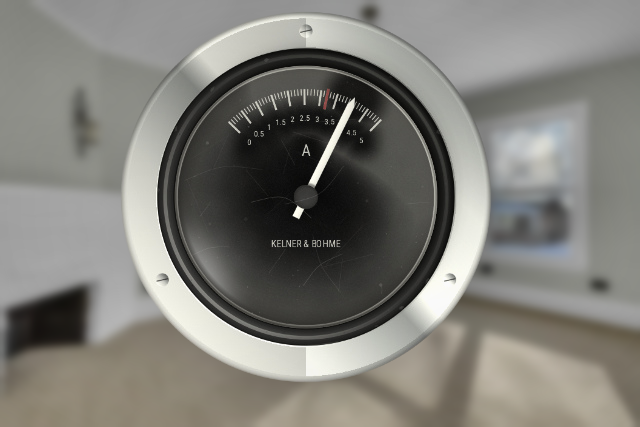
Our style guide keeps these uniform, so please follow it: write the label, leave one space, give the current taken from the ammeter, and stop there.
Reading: 4 A
